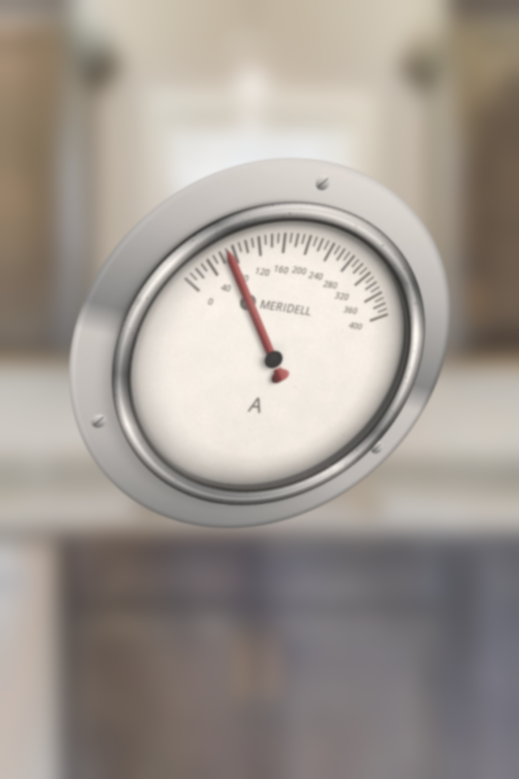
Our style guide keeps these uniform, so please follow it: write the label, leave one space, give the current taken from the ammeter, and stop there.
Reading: 70 A
